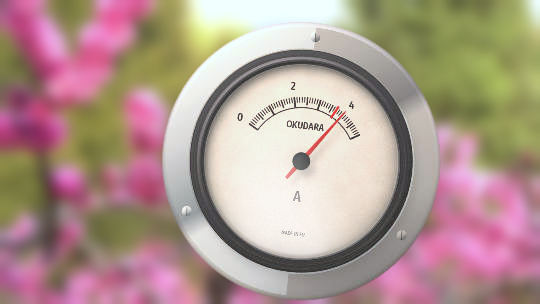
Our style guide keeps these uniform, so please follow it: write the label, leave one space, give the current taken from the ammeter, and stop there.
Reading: 4 A
